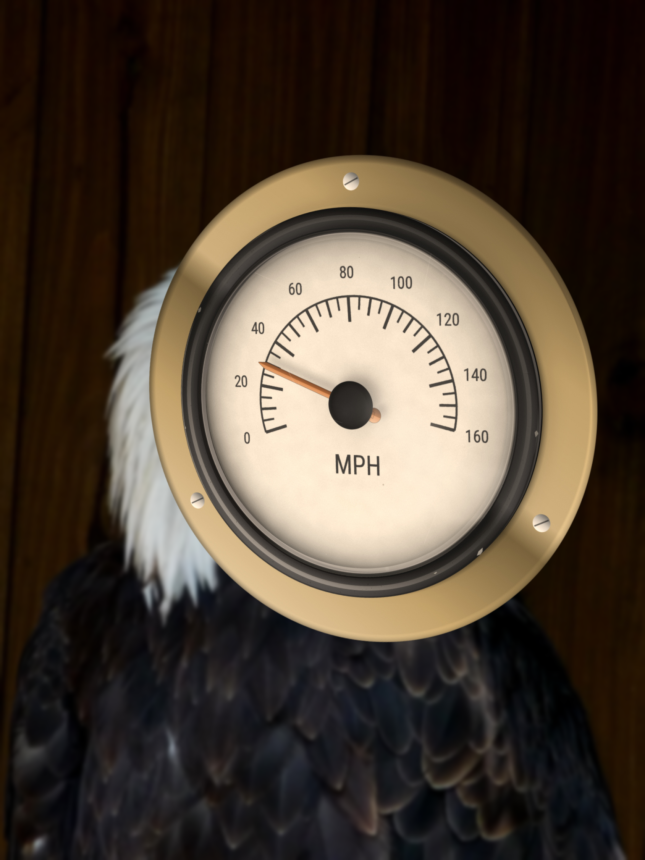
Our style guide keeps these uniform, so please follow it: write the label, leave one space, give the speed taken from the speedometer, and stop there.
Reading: 30 mph
